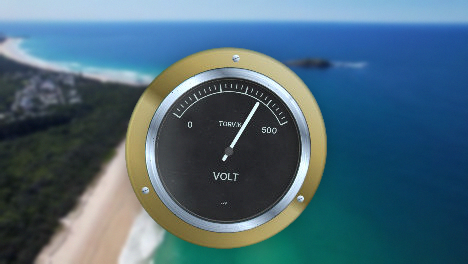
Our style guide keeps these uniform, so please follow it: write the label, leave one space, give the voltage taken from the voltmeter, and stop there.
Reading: 360 V
